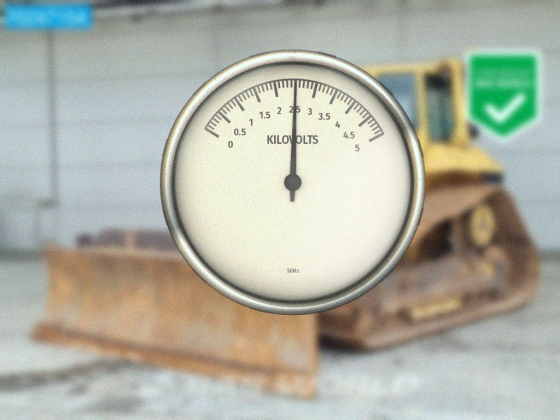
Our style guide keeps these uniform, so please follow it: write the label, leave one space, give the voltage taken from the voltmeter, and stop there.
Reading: 2.5 kV
